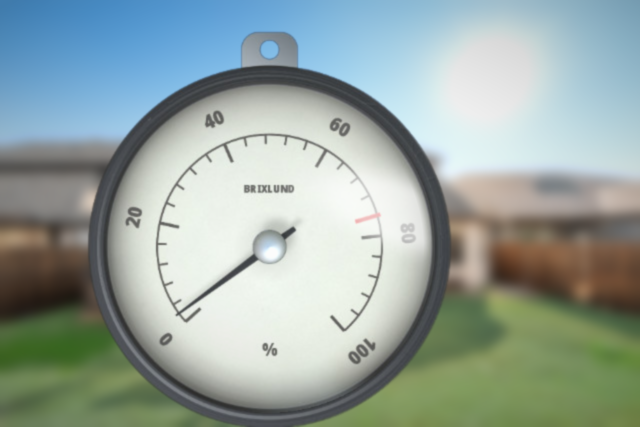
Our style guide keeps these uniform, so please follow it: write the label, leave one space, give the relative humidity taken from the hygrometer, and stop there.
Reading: 2 %
